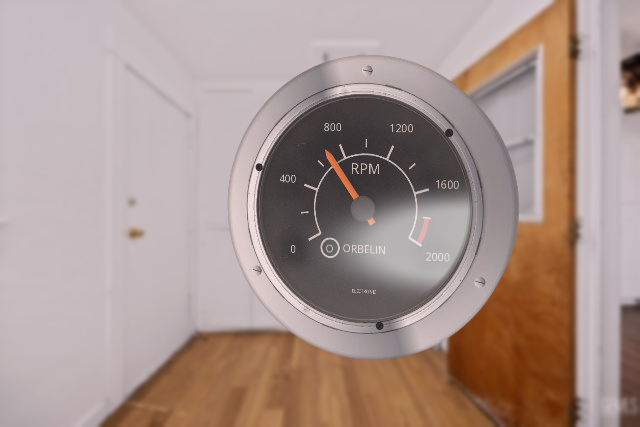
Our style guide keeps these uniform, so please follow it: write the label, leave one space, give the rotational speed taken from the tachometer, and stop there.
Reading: 700 rpm
